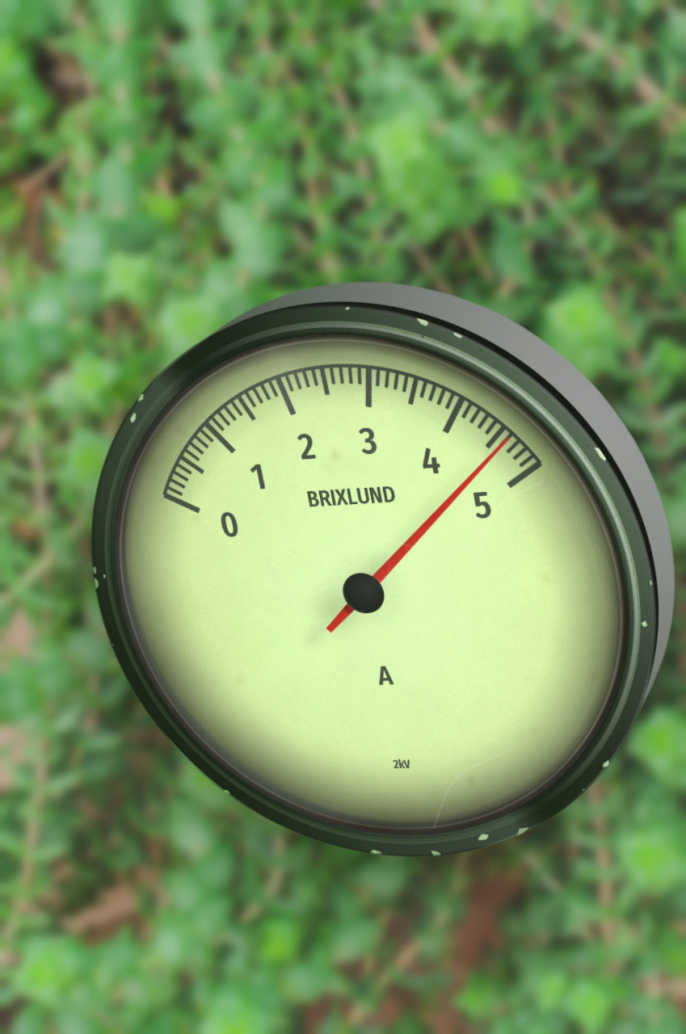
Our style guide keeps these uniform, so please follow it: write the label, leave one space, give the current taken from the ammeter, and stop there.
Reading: 4.6 A
